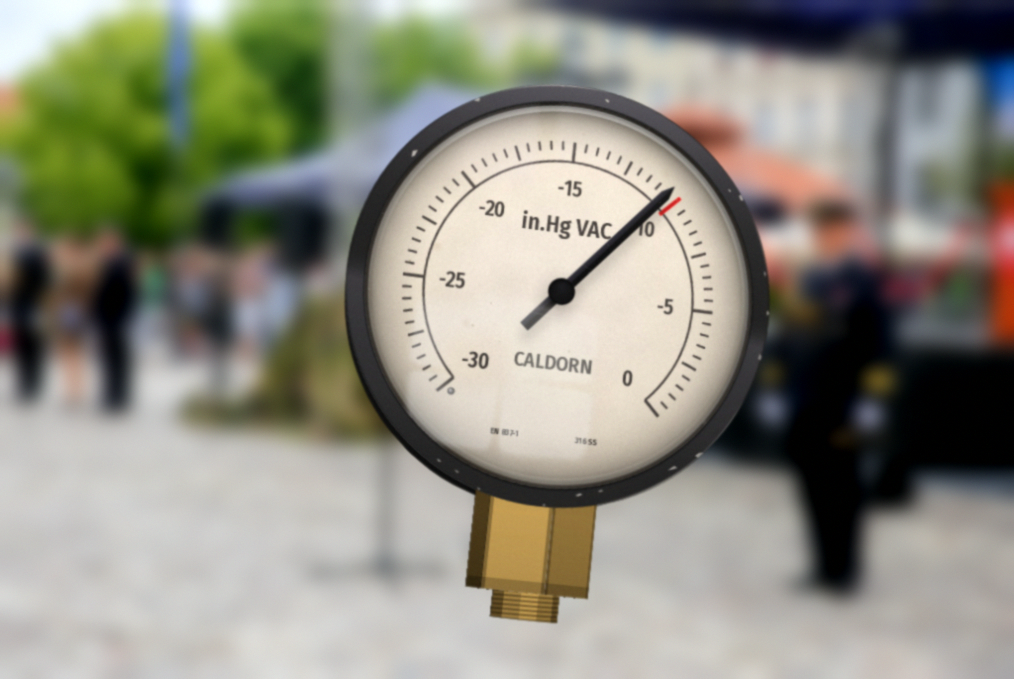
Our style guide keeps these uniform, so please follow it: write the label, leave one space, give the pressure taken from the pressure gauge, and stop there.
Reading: -10.5 inHg
